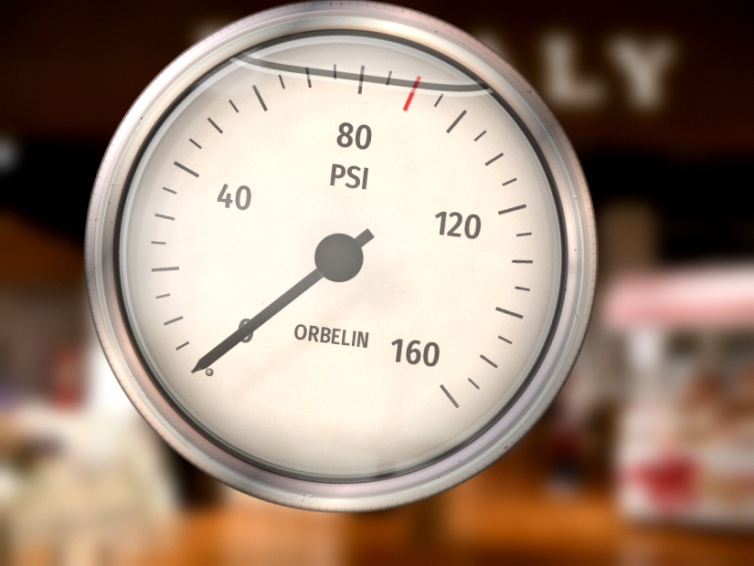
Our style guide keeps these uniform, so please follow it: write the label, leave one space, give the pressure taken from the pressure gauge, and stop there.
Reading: 0 psi
